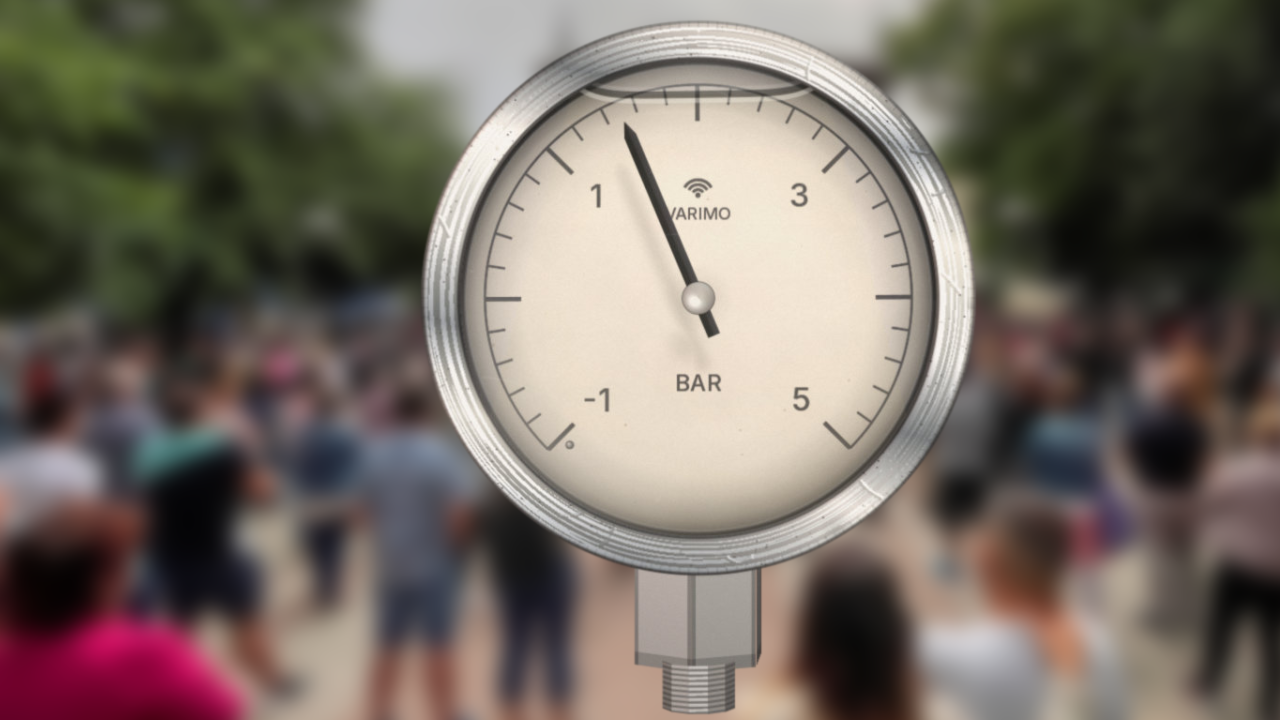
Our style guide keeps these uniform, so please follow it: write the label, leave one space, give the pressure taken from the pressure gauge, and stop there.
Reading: 1.5 bar
